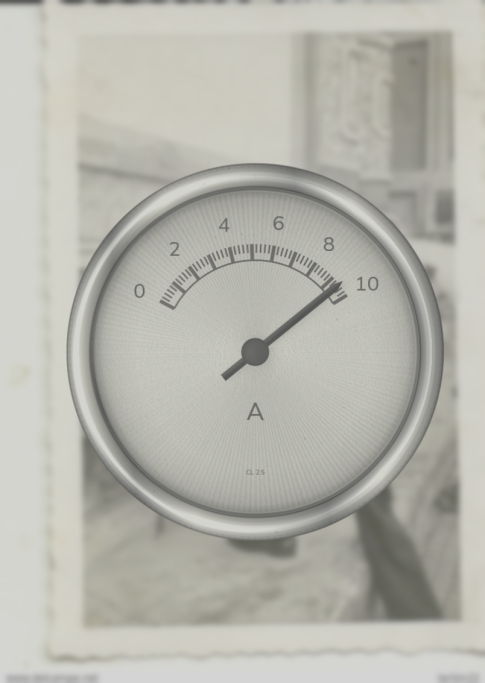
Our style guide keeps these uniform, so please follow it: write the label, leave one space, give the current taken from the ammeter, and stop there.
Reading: 9.4 A
